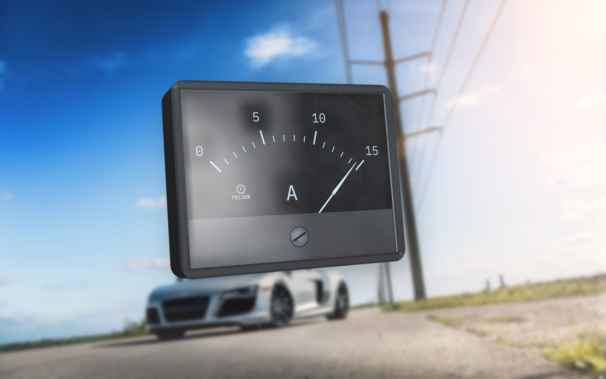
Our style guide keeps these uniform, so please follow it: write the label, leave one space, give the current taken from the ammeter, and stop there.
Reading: 14.5 A
